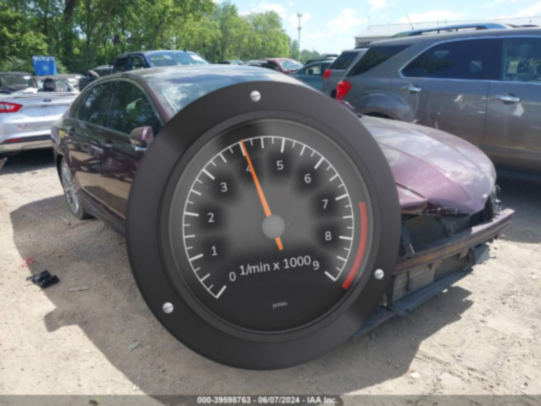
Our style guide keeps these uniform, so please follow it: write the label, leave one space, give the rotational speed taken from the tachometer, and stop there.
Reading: 4000 rpm
